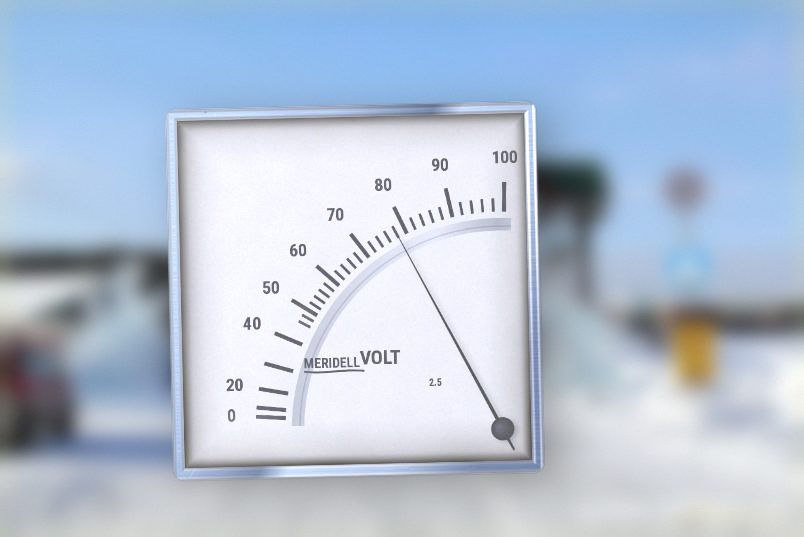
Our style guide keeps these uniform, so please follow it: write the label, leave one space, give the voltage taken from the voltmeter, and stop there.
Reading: 78 V
